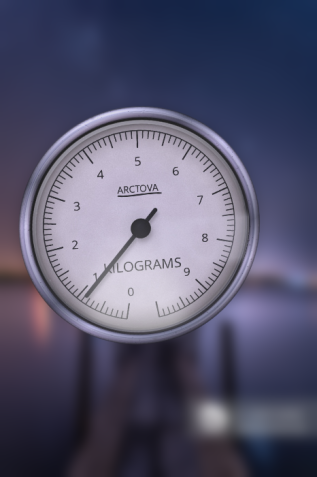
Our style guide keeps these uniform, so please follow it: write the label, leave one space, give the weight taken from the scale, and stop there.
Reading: 0.9 kg
